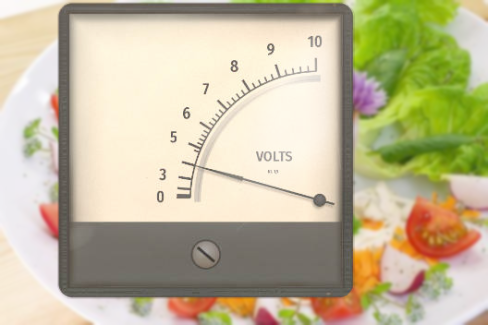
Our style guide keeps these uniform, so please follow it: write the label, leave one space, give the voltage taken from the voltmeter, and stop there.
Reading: 4 V
